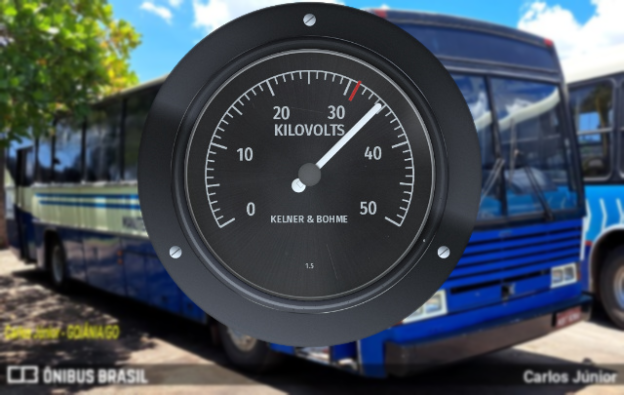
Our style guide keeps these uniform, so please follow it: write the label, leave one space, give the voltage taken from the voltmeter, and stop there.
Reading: 34.5 kV
